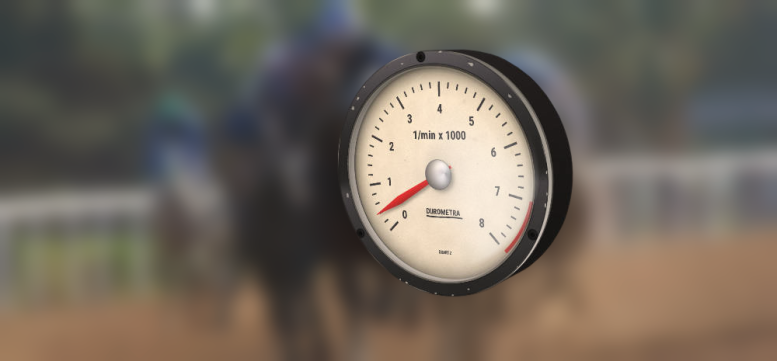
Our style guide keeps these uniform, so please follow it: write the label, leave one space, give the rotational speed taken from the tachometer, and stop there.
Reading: 400 rpm
